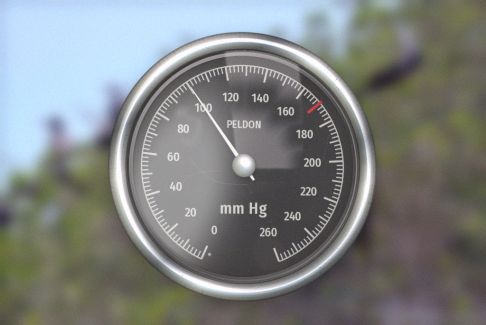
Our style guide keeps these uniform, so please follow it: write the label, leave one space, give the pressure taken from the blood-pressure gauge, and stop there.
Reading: 100 mmHg
